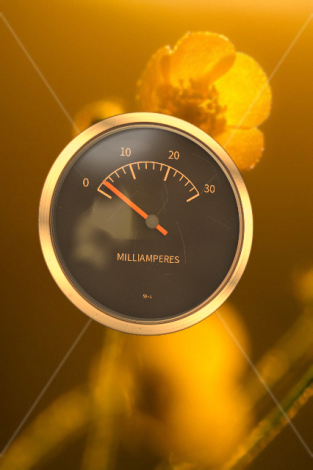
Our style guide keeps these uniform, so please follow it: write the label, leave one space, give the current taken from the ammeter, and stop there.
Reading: 2 mA
